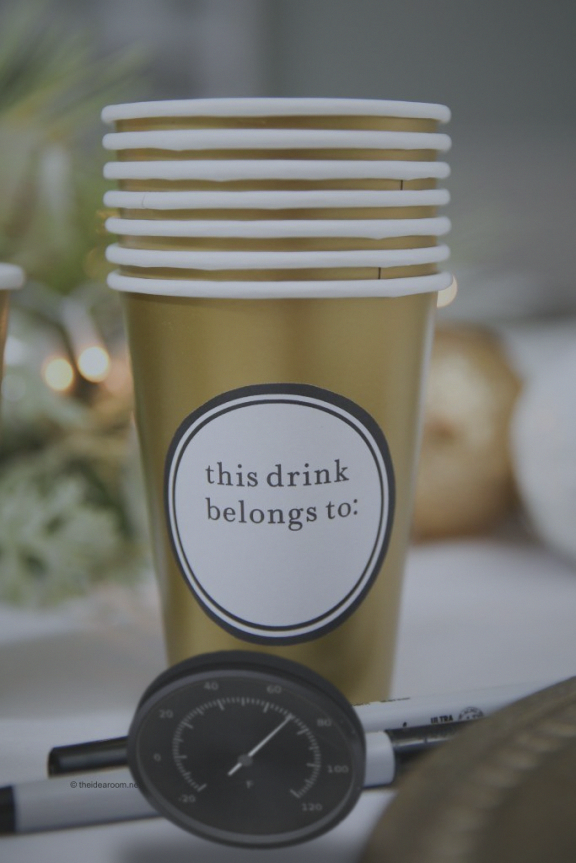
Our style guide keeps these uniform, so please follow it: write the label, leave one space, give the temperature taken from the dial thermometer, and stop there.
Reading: 70 °F
